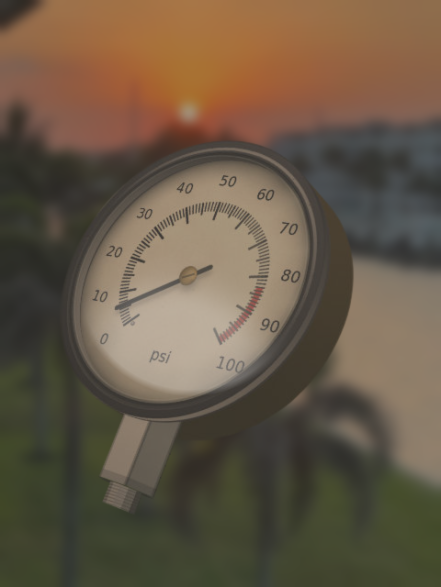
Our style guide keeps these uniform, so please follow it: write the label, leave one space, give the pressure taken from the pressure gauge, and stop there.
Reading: 5 psi
